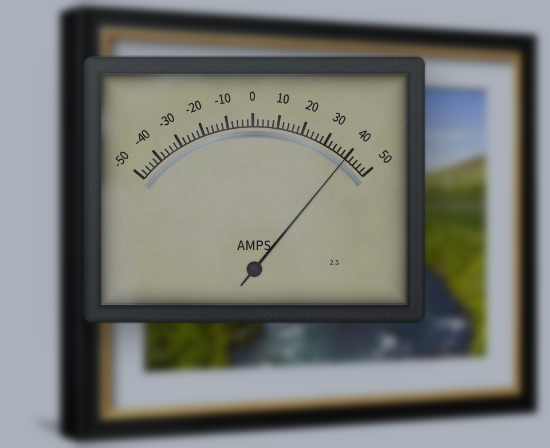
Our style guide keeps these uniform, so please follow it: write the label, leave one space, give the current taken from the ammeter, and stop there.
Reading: 40 A
